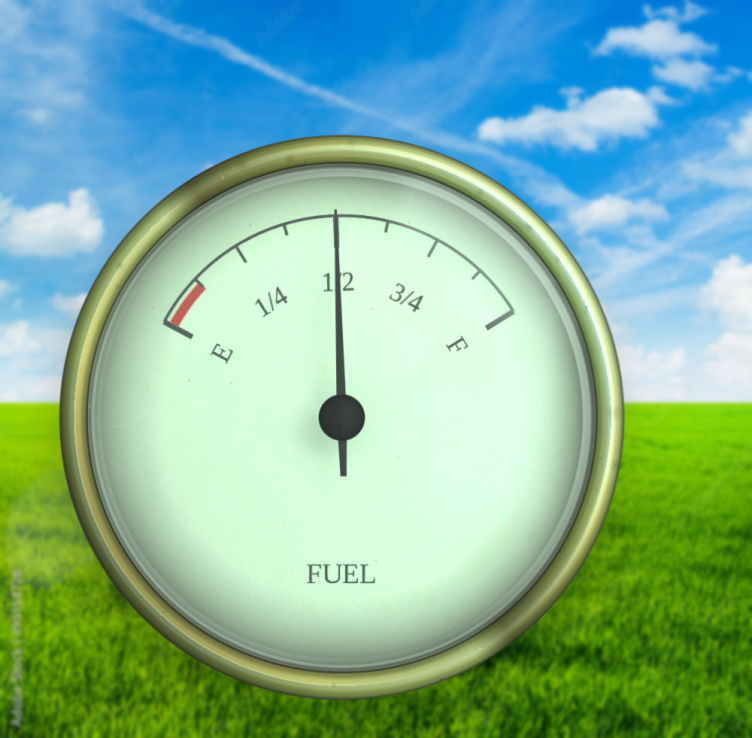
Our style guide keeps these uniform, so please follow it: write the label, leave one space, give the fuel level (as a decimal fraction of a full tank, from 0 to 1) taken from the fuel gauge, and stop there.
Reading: 0.5
